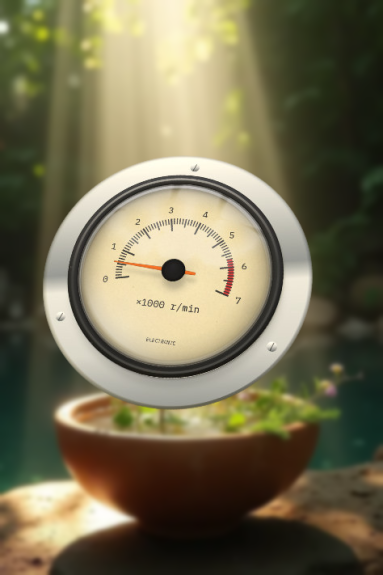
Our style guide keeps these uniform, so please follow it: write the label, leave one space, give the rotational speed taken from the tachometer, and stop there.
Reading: 500 rpm
